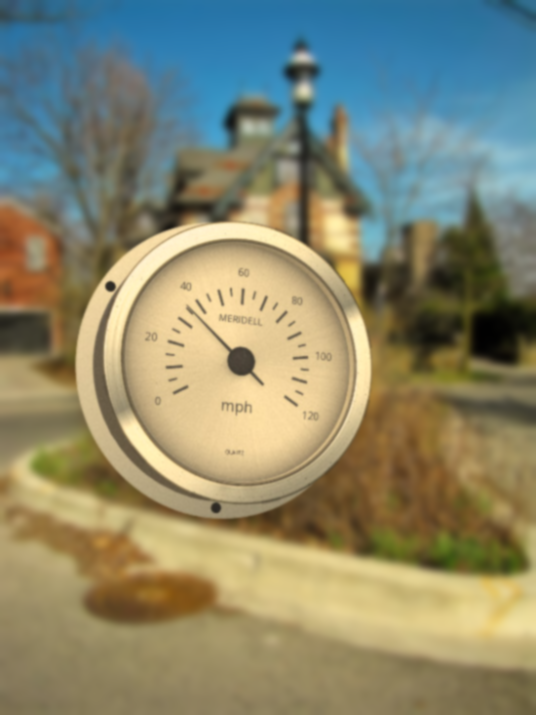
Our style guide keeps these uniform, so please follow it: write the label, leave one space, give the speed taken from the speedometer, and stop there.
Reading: 35 mph
